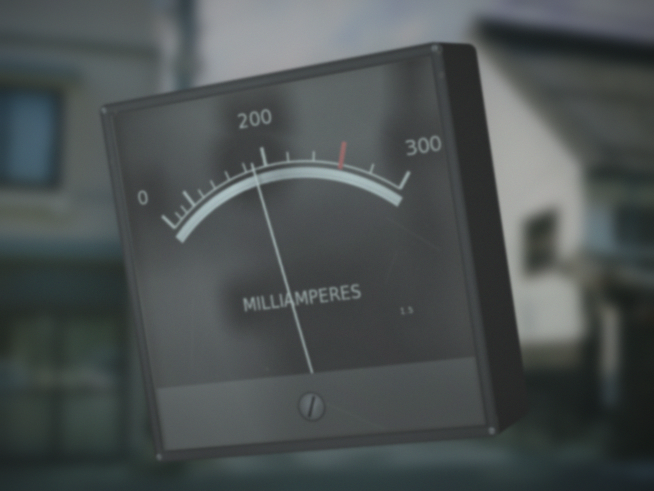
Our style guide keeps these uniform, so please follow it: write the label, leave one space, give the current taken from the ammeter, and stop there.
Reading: 190 mA
